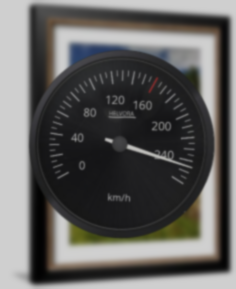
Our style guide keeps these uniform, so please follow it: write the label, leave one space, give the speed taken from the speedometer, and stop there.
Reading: 245 km/h
